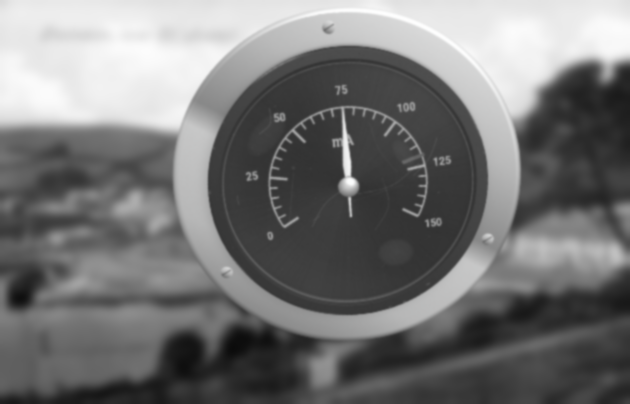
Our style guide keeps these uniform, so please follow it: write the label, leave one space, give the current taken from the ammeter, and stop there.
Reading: 75 mA
